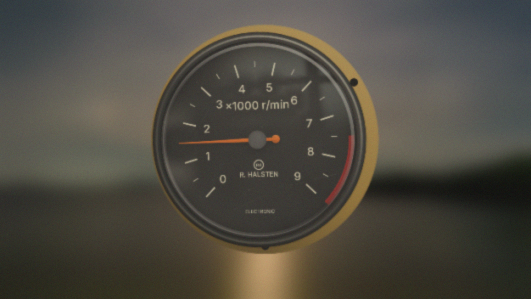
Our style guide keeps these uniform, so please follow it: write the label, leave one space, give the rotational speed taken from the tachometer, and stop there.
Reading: 1500 rpm
